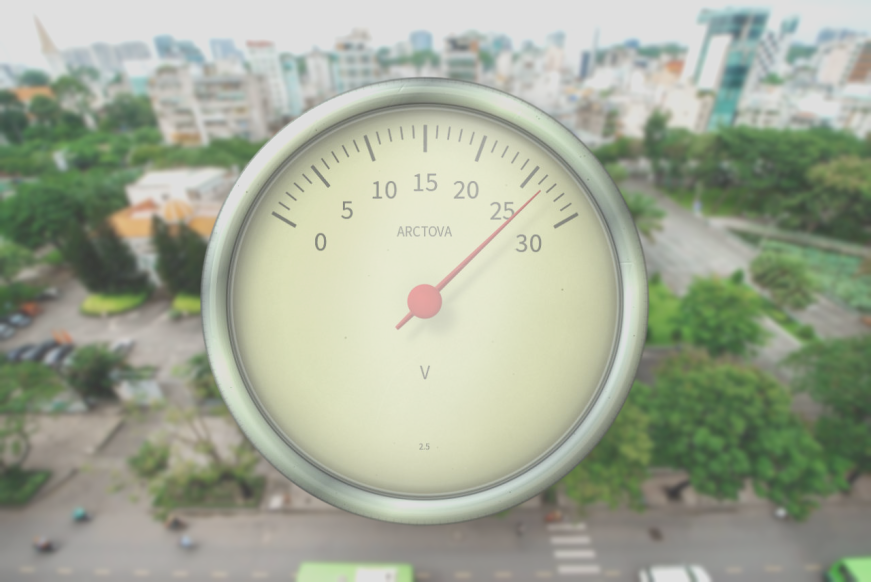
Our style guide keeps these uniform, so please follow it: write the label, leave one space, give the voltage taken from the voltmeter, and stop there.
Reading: 26.5 V
